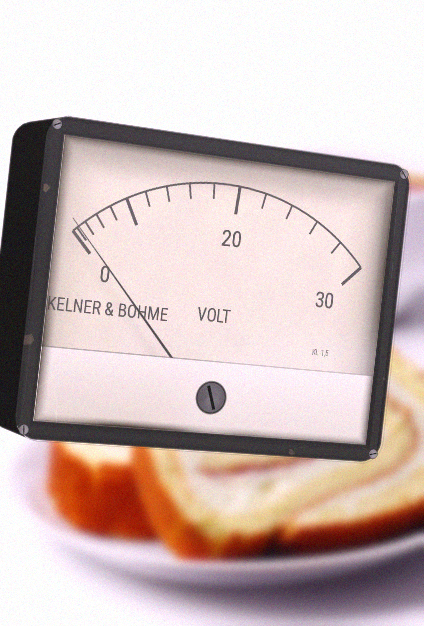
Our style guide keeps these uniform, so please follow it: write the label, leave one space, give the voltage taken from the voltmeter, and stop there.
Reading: 2 V
